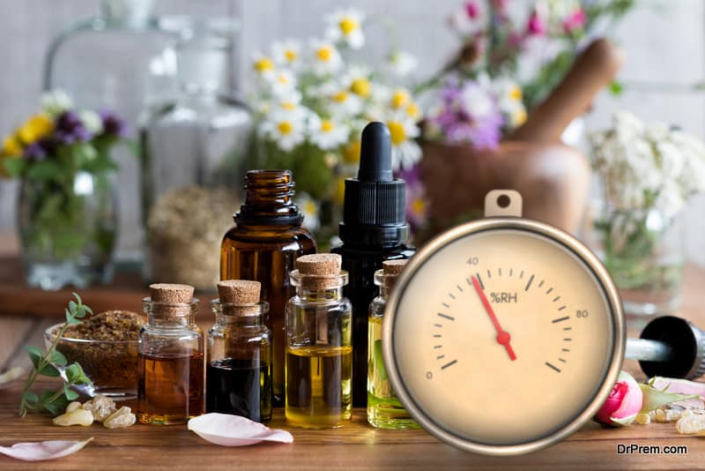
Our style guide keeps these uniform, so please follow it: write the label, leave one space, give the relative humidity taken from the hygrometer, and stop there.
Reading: 38 %
